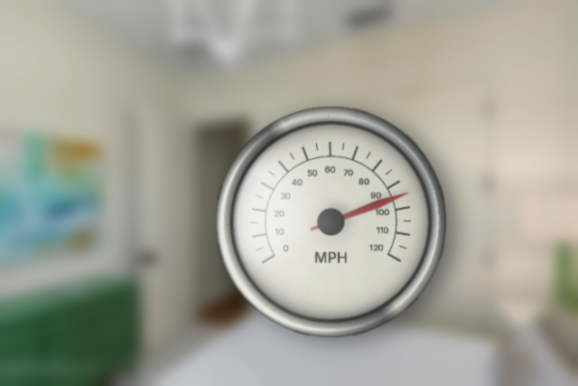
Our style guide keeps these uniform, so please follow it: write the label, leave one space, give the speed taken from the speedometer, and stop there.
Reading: 95 mph
